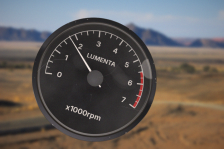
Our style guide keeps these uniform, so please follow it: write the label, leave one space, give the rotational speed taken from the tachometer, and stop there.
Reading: 1750 rpm
